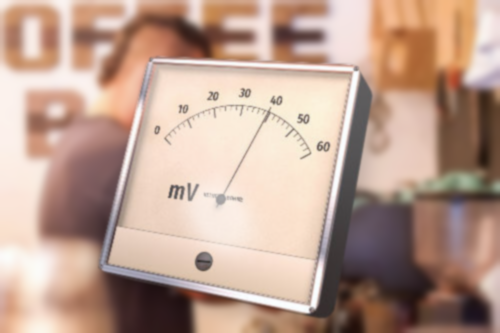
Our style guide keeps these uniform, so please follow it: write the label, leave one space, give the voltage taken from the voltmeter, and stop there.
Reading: 40 mV
